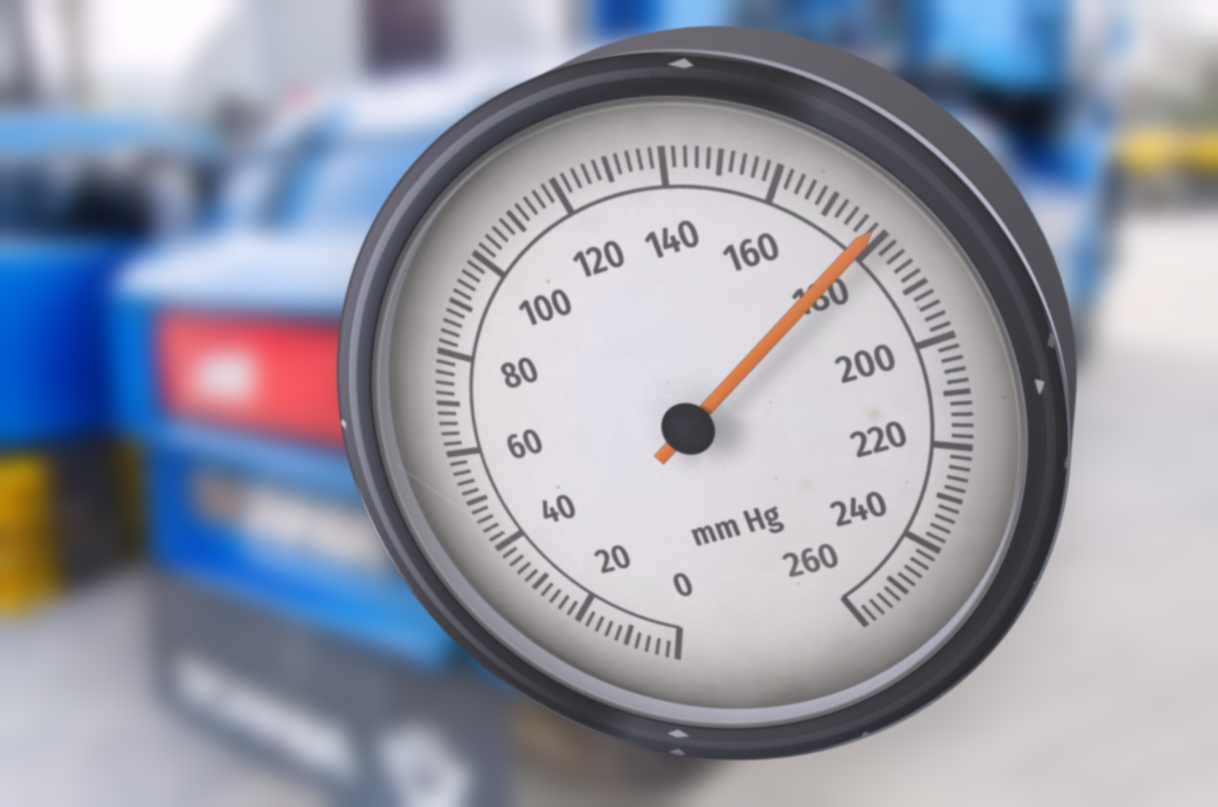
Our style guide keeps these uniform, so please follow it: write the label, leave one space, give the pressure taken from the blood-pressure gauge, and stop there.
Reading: 178 mmHg
